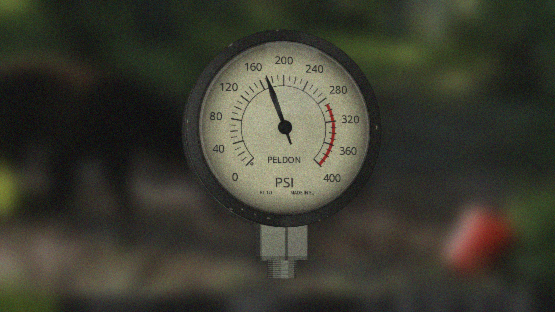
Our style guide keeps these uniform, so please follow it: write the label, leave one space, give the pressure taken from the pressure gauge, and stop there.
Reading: 170 psi
